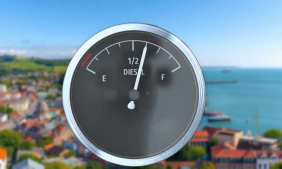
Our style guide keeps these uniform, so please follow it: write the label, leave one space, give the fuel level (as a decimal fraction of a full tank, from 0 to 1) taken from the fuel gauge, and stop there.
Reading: 0.625
